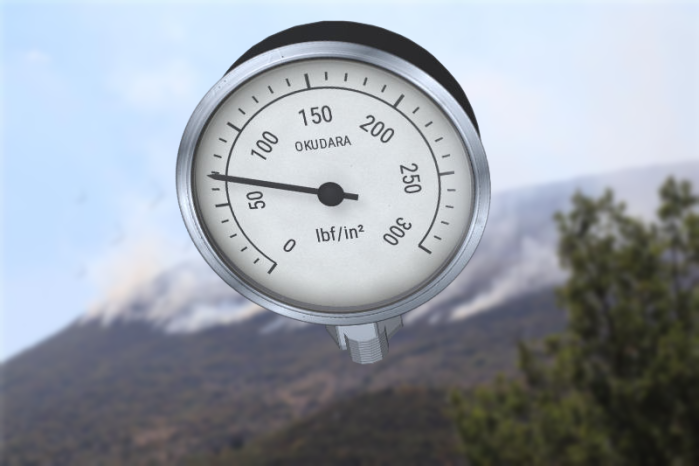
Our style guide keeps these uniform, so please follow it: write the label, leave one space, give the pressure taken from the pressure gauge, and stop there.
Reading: 70 psi
